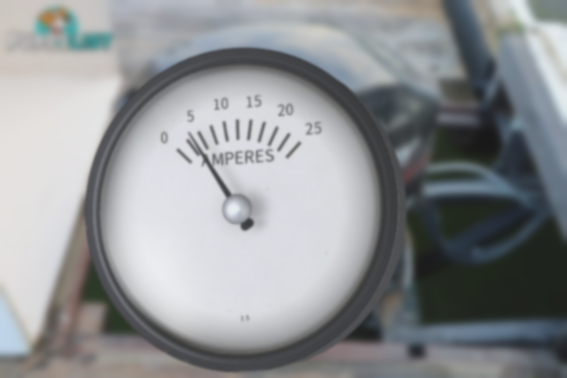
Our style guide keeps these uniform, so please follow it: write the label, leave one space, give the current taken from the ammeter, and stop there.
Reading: 3.75 A
